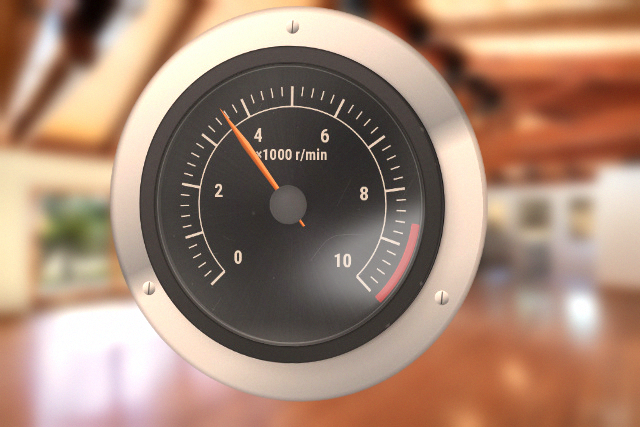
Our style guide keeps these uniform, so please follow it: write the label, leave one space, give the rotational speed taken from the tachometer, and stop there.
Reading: 3600 rpm
